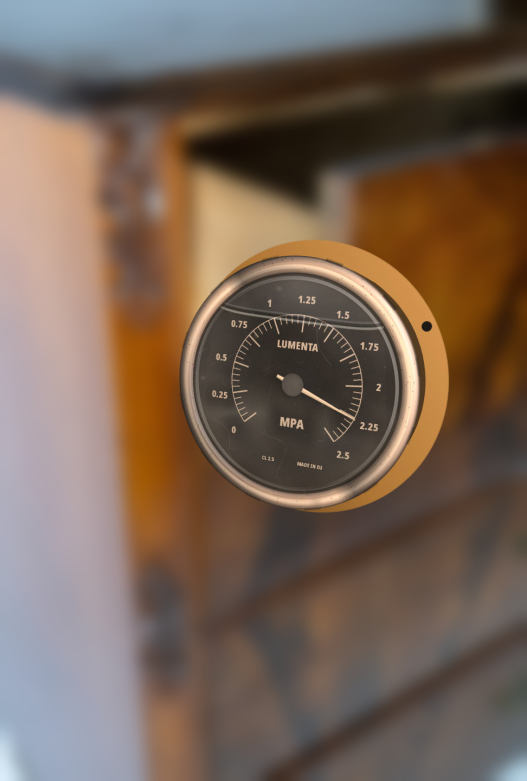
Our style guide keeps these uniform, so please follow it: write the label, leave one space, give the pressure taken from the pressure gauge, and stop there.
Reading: 2.25 MPa
